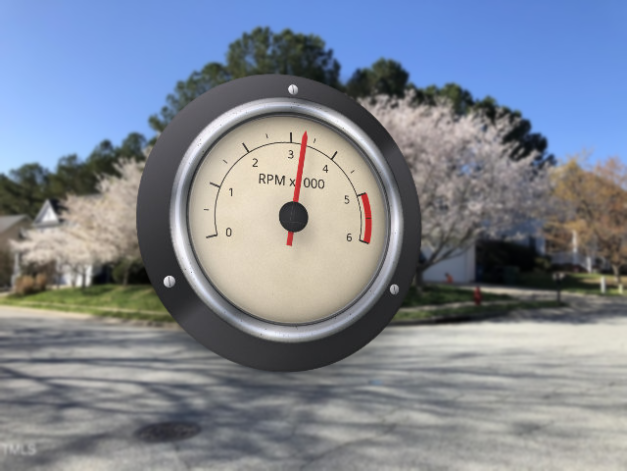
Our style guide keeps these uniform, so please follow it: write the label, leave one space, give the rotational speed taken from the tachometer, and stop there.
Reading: 3250 rpm
